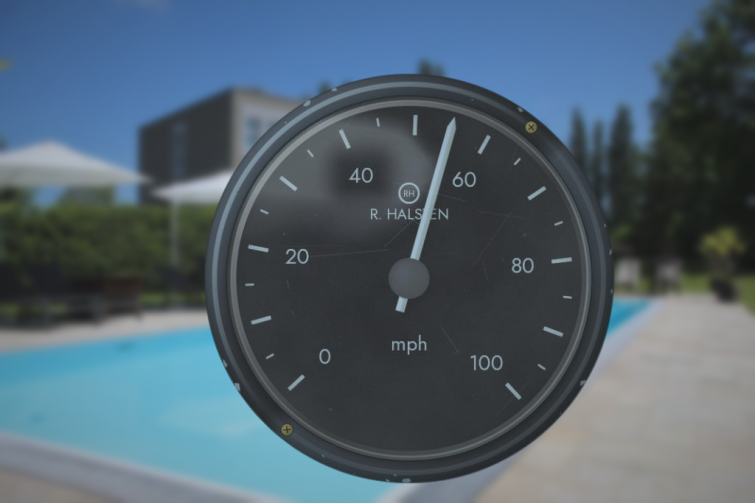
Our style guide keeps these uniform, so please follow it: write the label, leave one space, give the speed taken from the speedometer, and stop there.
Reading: 55 mph
